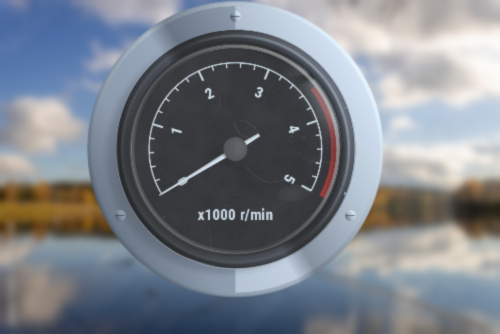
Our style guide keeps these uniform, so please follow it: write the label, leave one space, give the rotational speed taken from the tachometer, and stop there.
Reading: 0 rpm
